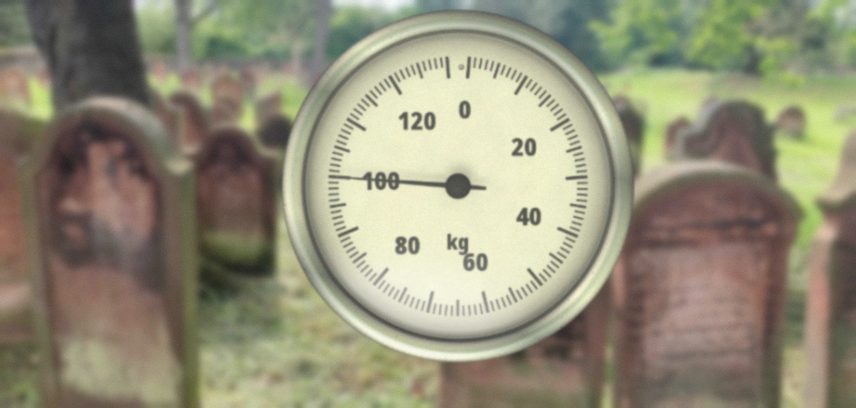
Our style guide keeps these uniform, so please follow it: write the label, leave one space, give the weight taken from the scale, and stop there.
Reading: 100 kg
